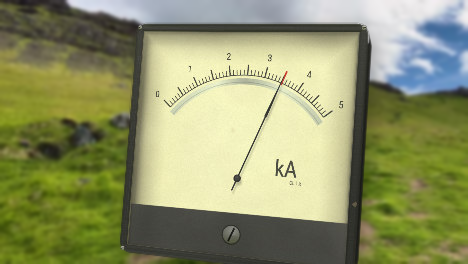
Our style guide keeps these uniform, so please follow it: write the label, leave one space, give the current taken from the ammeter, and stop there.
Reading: 3.5 kA
